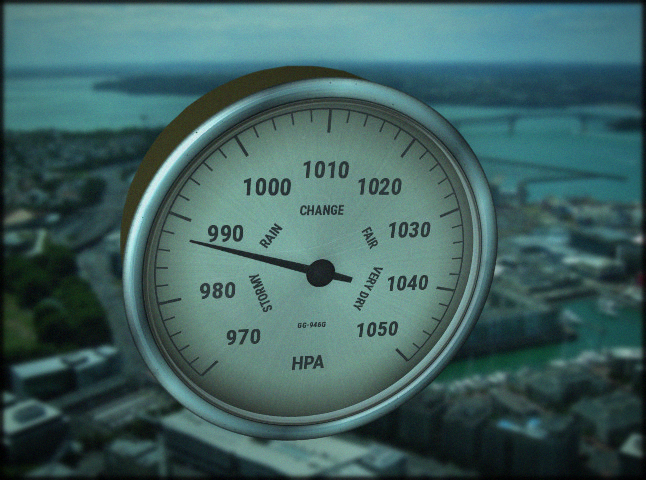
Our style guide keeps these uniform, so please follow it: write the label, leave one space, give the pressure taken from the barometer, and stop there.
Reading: 988 hPa
